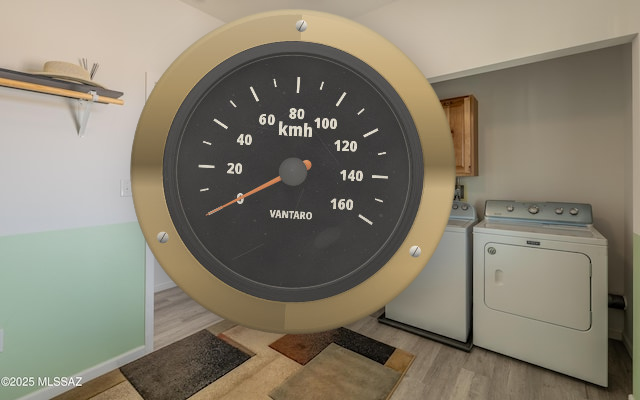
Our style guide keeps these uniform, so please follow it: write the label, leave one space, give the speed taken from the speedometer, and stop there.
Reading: 0 km/h
